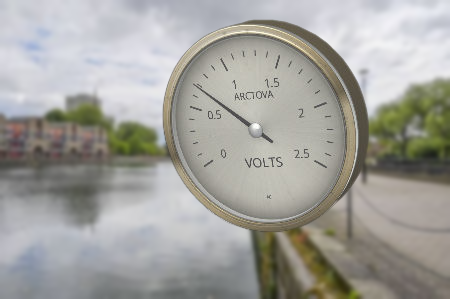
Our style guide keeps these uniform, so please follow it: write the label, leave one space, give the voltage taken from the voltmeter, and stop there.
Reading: 0.7 V
